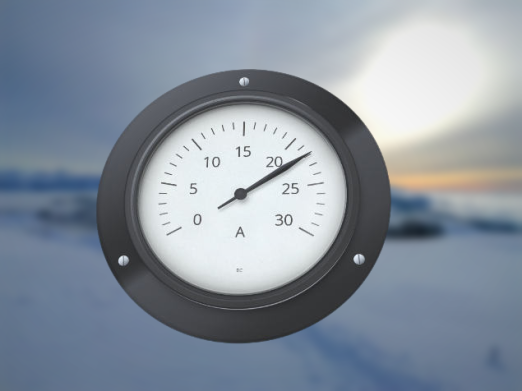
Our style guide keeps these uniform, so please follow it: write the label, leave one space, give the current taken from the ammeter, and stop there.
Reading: 22 A
